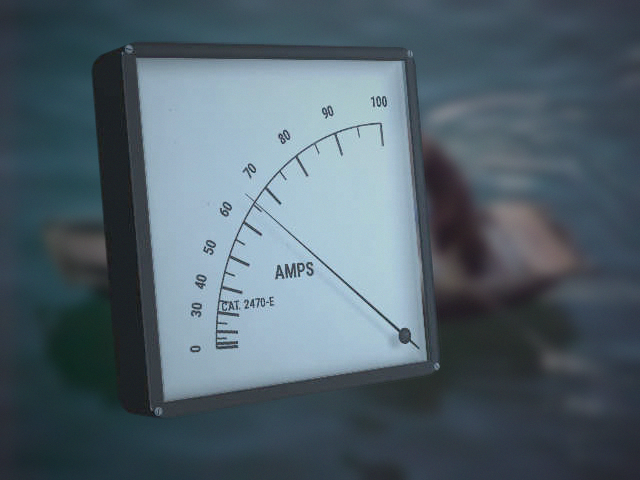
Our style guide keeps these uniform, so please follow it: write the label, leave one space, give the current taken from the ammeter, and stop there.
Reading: 65 A
